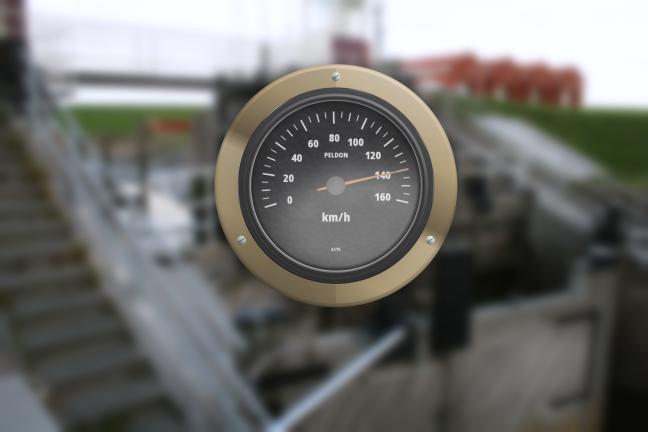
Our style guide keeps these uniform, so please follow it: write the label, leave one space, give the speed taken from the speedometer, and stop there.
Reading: 140 km/h
